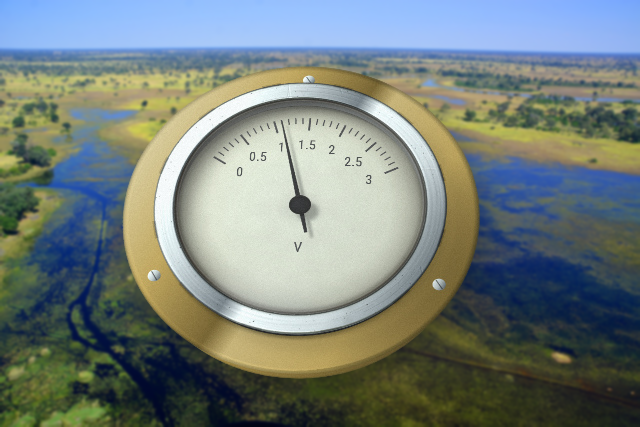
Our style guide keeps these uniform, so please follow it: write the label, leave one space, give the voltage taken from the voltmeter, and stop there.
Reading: 1.1 V
